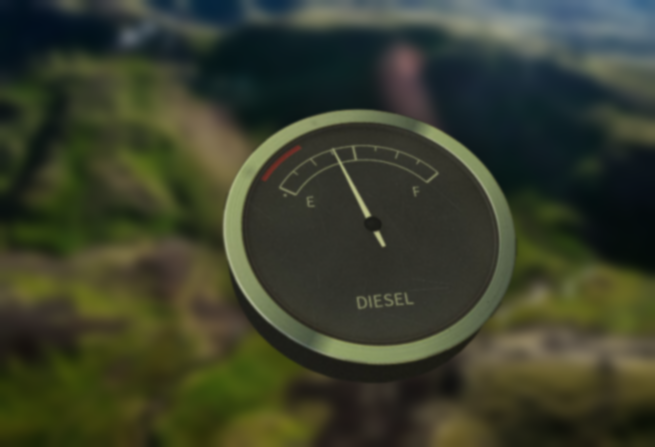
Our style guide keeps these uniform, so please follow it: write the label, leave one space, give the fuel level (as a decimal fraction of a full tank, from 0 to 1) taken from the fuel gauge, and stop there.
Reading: 0.375
